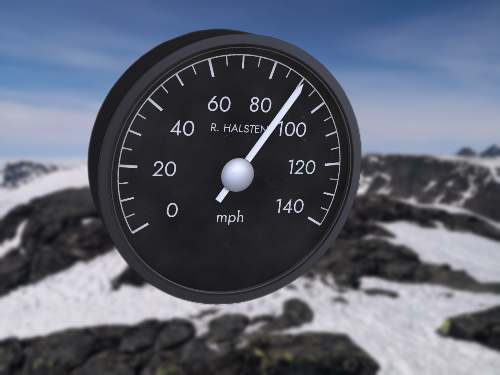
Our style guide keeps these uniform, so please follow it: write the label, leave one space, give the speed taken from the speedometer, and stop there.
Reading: 90 mph
